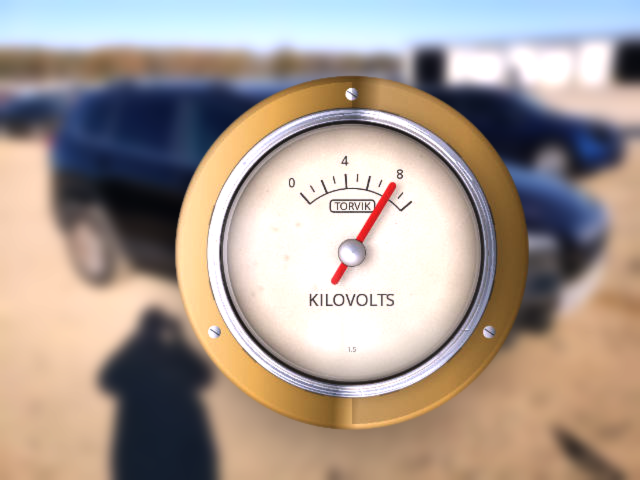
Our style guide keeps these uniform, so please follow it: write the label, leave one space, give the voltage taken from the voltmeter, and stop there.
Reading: 8 kV
